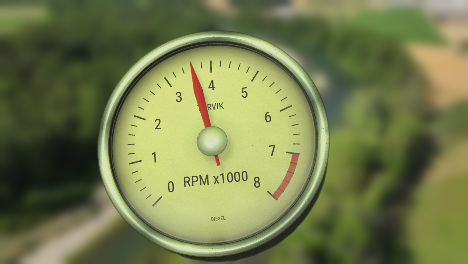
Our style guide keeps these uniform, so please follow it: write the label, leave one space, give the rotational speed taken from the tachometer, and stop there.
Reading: 3600 rpm
